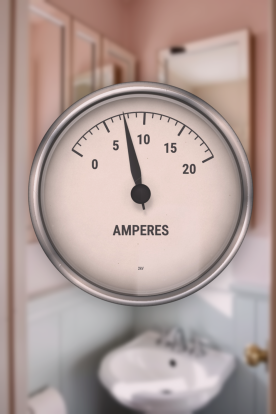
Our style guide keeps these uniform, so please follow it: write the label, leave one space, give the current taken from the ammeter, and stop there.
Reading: 7.5 A
